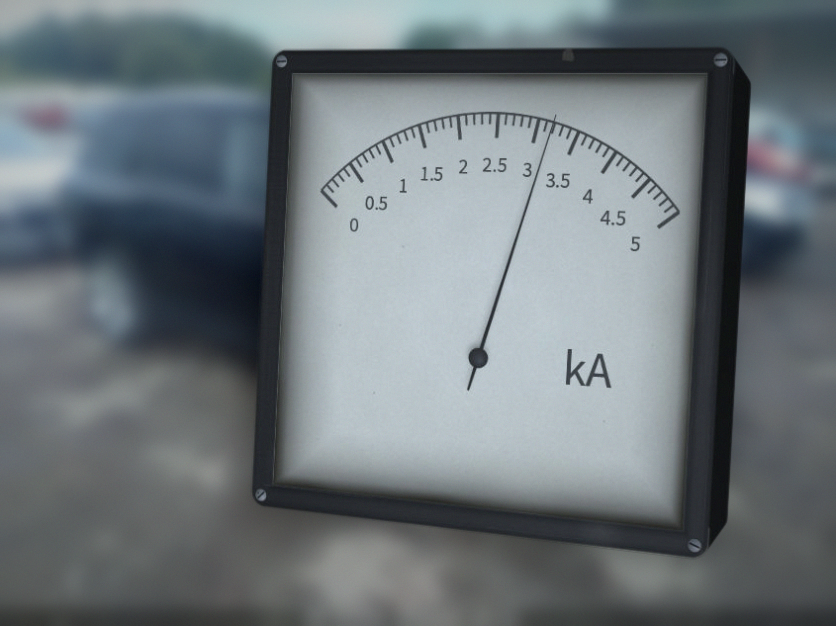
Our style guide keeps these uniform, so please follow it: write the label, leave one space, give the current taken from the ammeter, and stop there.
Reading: 3.2 kA
